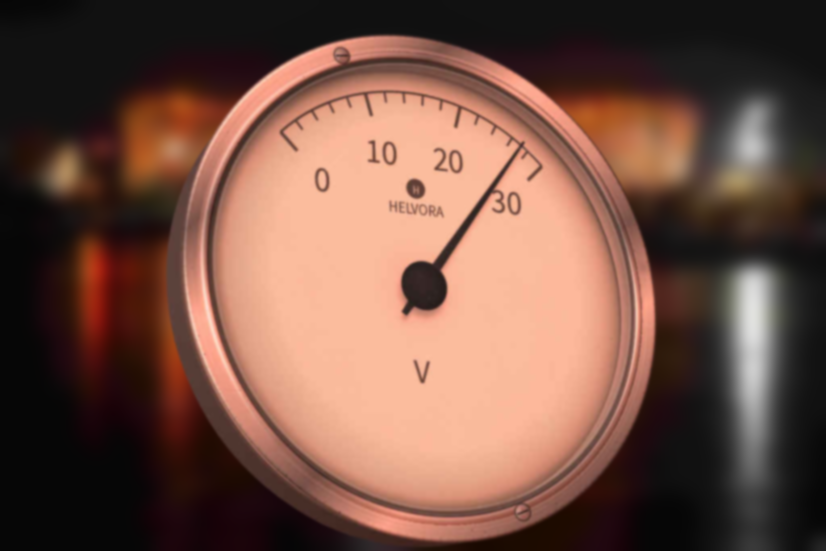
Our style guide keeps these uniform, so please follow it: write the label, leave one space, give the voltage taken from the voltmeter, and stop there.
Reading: 27 V
